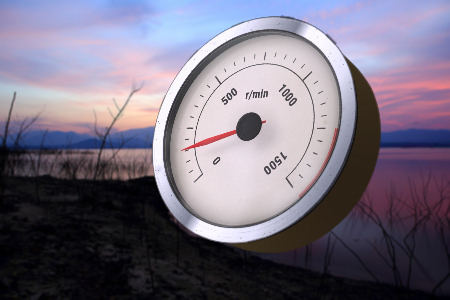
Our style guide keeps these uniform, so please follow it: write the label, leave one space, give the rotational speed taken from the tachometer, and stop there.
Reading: 150 rpm
